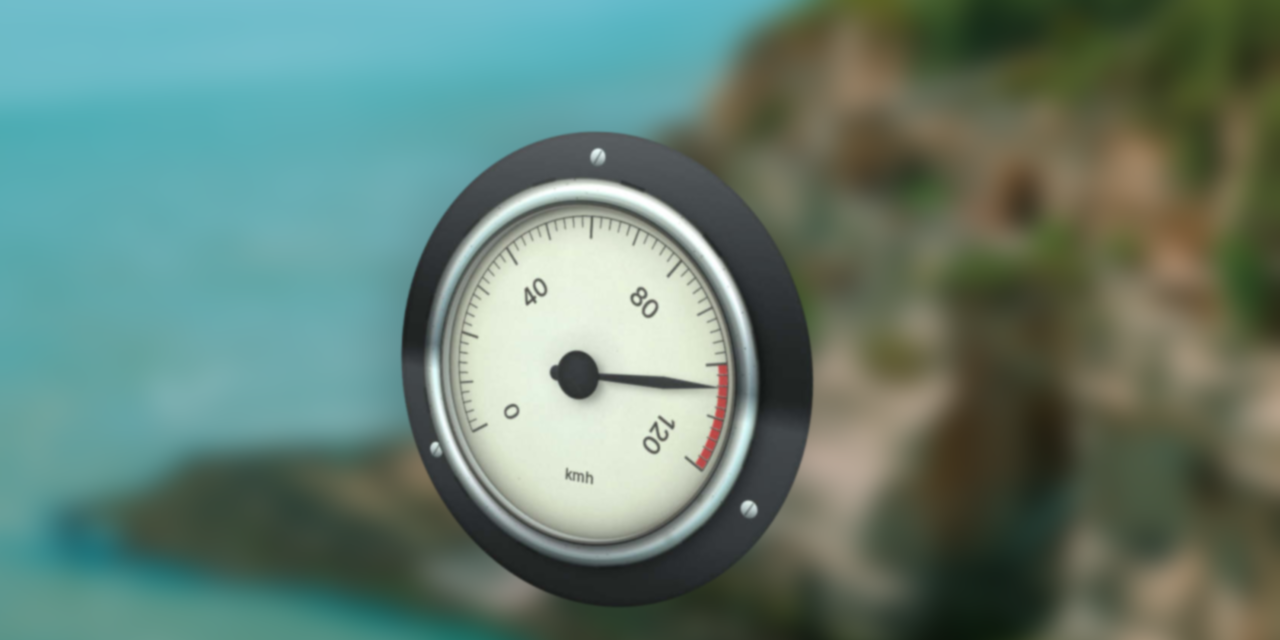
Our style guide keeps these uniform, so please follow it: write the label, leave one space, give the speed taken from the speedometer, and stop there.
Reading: 104 km/h
